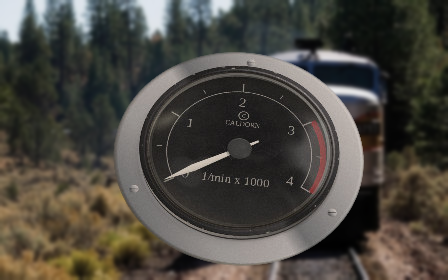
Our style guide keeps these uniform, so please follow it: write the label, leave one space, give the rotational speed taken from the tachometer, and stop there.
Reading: 0 rpm
